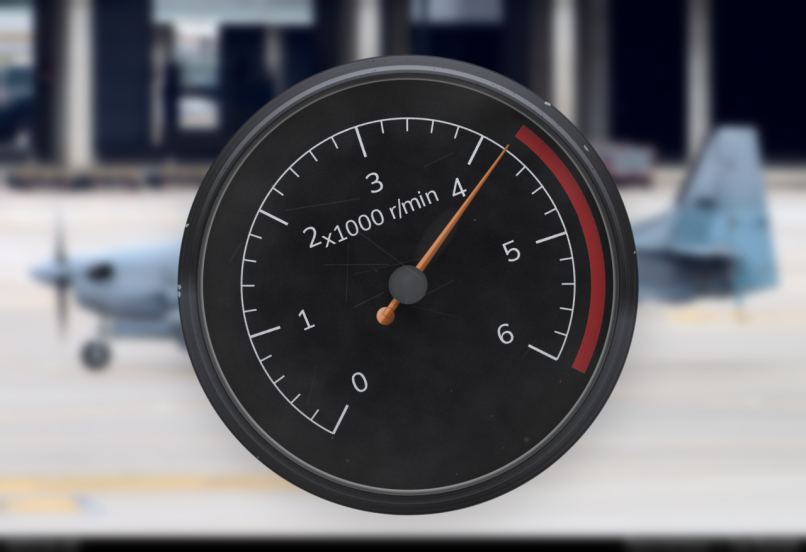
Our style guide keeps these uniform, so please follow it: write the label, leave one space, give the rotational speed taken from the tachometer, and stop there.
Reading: 4200 rpm
